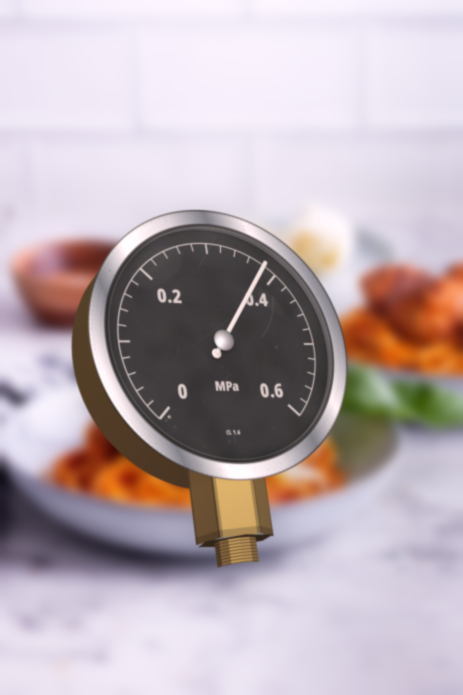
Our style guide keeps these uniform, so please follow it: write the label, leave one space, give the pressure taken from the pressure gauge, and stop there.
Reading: 0.38 MPa
